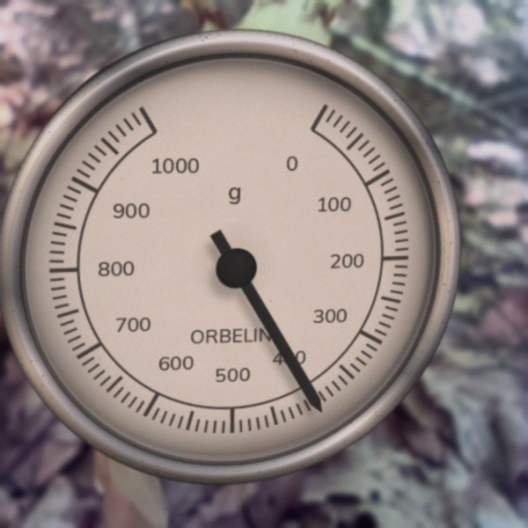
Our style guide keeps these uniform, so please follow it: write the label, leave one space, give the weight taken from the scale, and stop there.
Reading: 400 g
